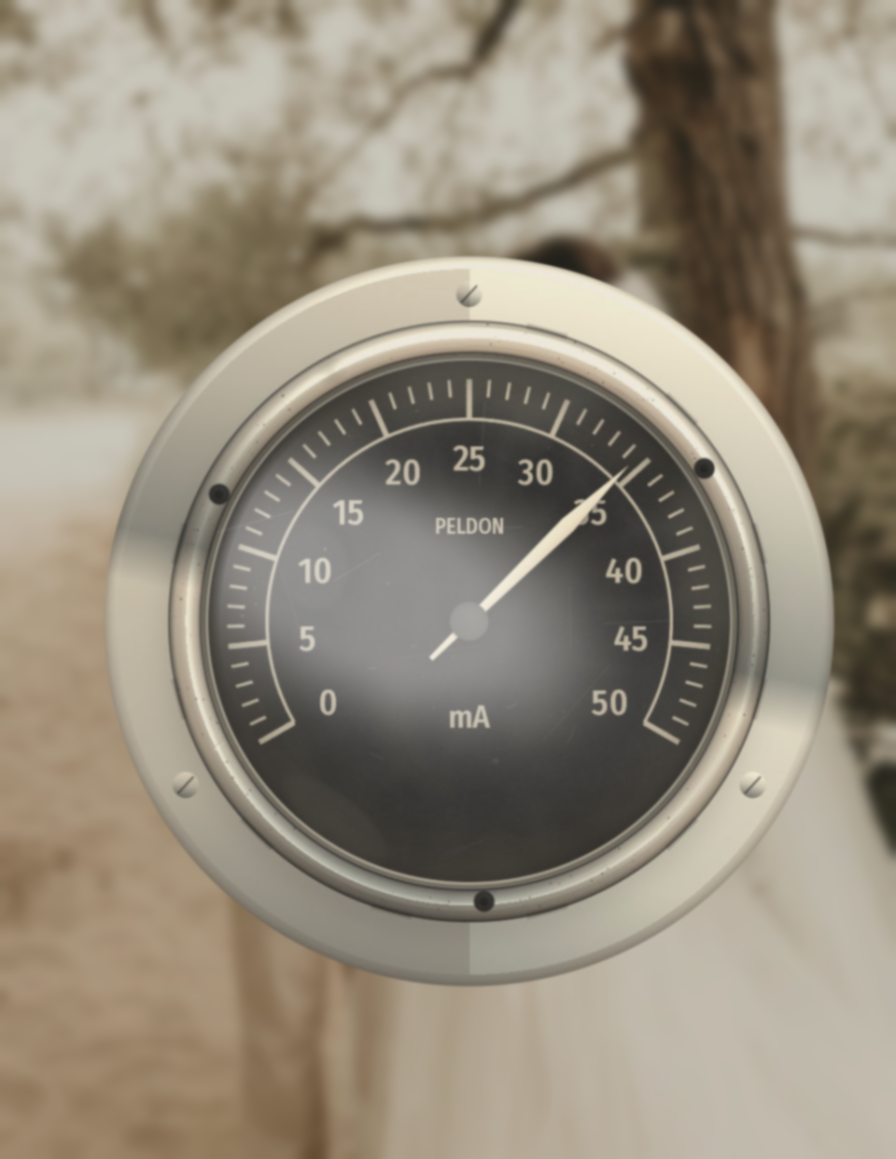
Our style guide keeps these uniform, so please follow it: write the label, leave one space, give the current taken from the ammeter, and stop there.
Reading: 34.5 mA
